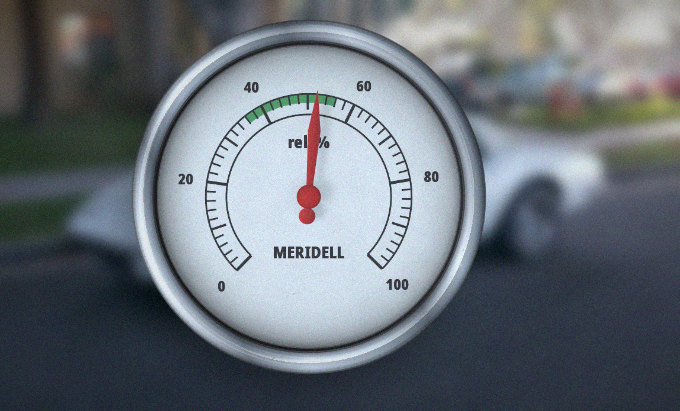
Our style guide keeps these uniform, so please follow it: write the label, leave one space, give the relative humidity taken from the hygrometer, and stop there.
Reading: 52 %
